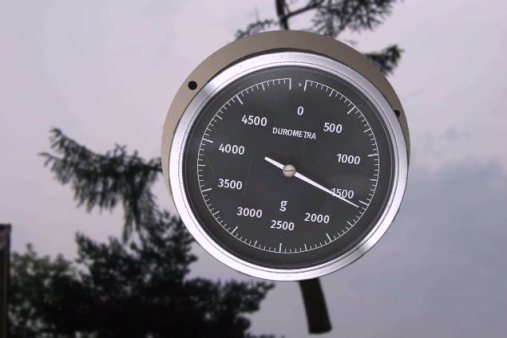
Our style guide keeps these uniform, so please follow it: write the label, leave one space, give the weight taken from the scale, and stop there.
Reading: 1550 g
